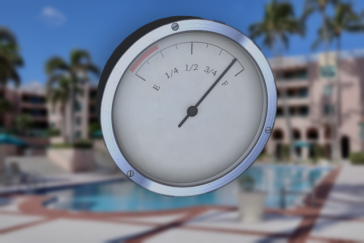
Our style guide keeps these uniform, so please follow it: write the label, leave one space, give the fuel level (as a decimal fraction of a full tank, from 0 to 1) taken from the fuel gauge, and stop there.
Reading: 0.875
